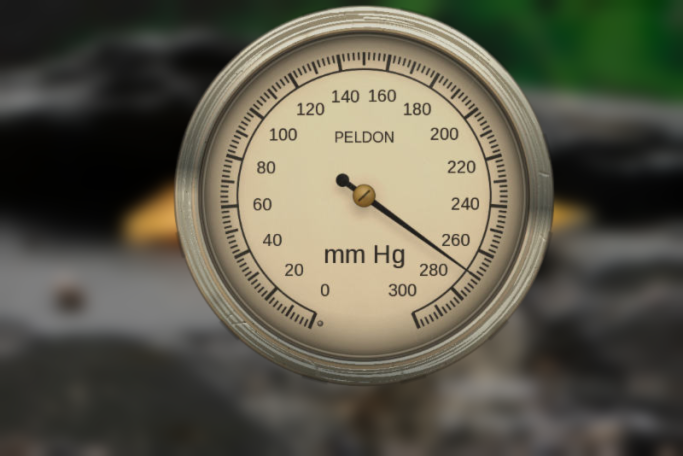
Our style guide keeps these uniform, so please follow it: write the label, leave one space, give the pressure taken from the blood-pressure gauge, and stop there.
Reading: 270 mmHg
